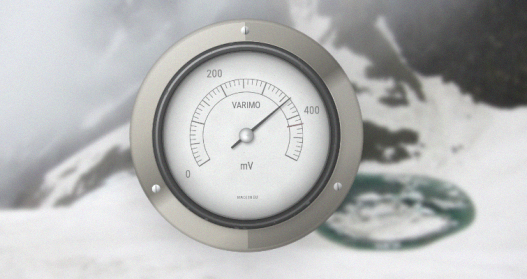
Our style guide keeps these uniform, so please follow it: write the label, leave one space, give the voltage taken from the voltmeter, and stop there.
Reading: 360 mV
